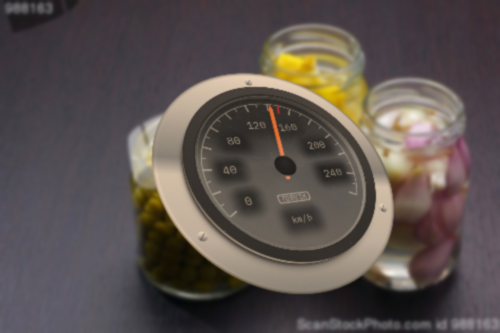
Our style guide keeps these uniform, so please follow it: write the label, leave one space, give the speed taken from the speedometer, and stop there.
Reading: 140 km/h
